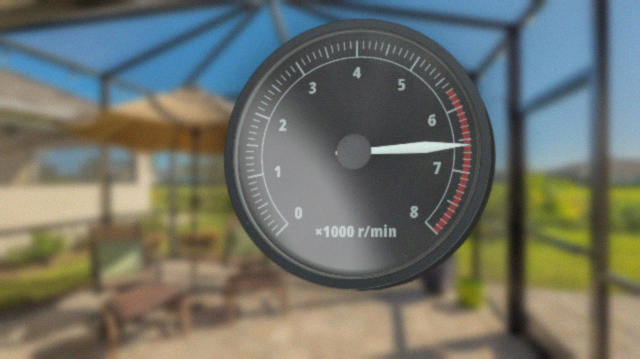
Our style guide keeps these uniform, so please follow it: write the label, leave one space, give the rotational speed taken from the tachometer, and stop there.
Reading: 6600 rpm
